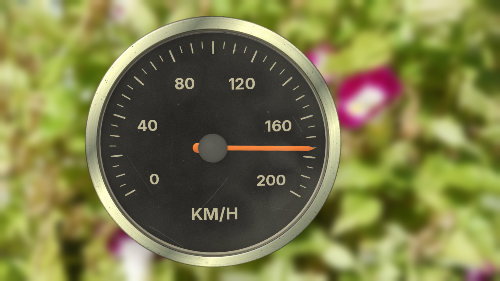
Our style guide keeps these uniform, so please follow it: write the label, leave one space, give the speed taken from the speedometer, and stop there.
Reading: 175 km/h
